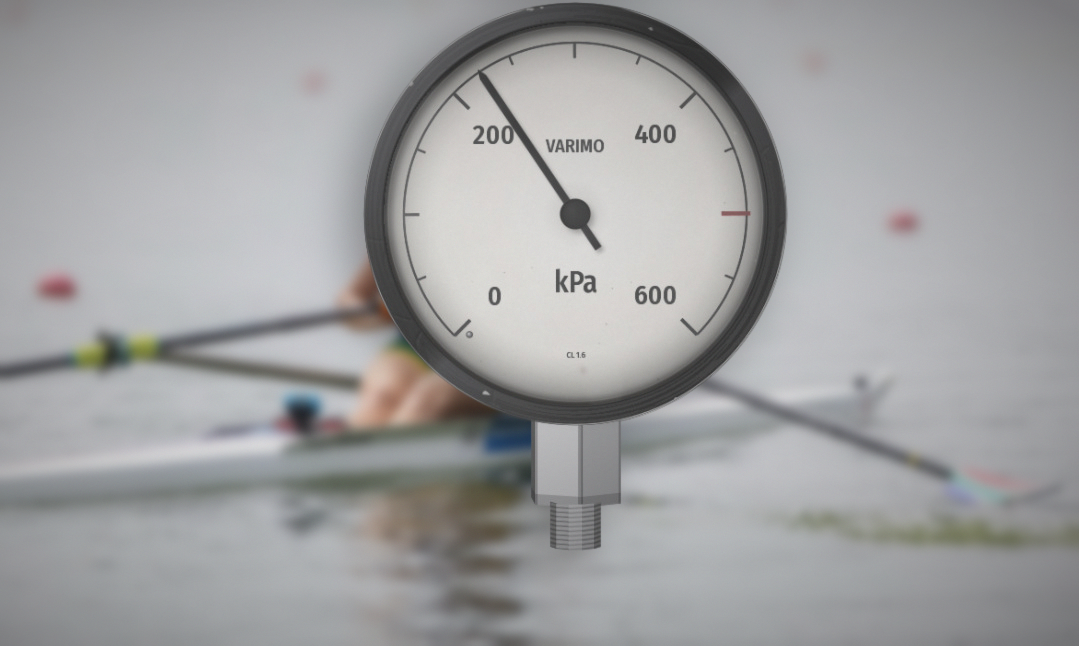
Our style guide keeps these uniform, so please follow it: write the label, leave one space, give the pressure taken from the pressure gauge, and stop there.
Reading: 225 kPa
